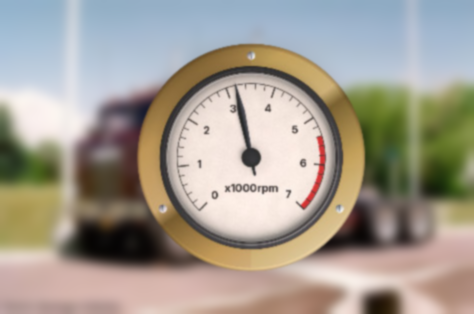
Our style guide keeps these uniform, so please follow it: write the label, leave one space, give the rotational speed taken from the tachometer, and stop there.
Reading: 3200 rpm
